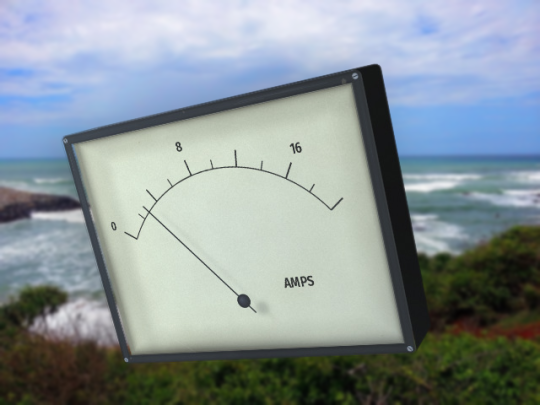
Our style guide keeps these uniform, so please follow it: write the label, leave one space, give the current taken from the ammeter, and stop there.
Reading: 3 A
